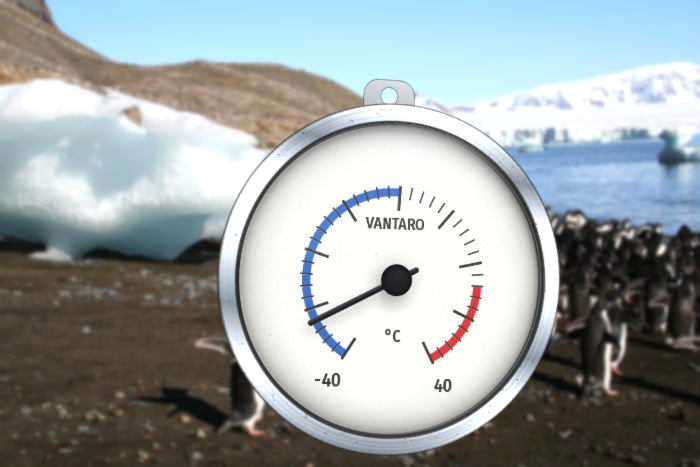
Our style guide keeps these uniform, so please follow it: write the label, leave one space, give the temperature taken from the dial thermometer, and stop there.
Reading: -32 °C
